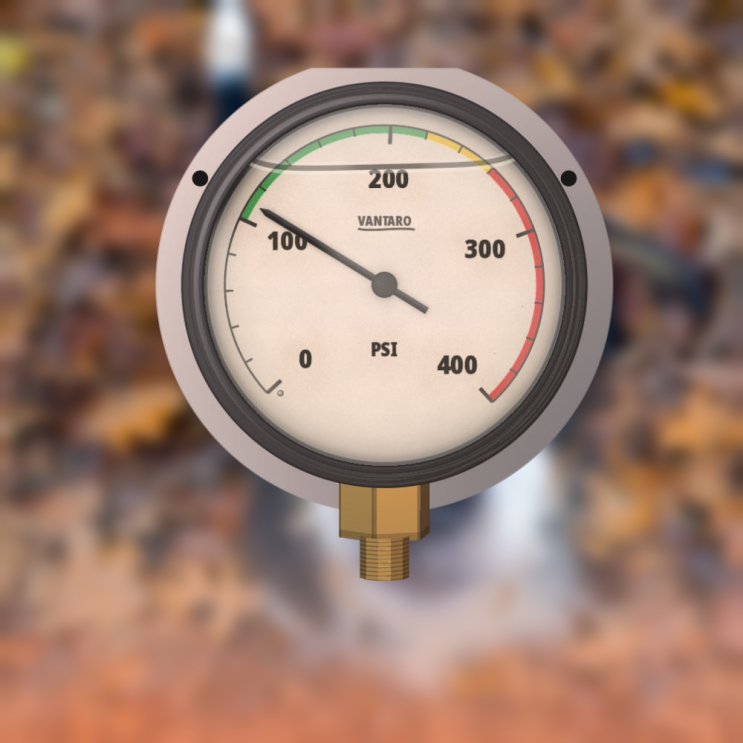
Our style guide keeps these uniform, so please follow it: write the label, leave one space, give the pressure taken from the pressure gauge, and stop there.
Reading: 110 psi
